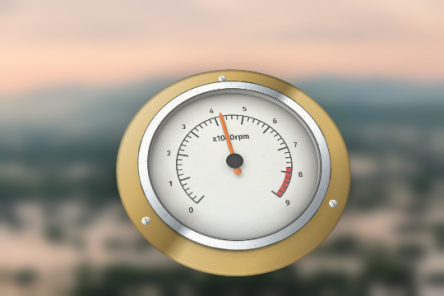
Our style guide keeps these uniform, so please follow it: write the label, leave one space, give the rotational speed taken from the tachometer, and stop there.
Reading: 4200 rpm
